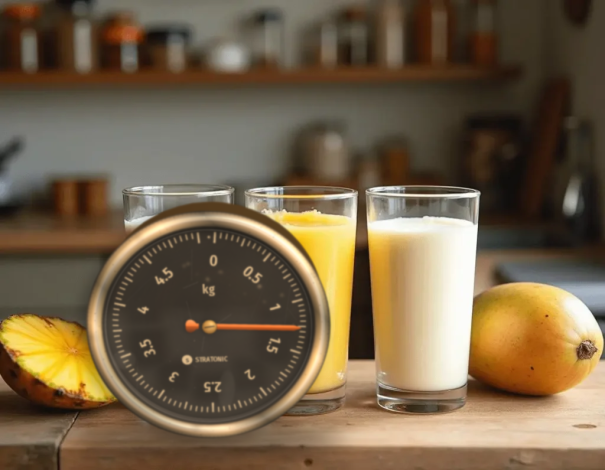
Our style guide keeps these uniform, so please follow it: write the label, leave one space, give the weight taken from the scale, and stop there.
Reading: 1.25 kg
